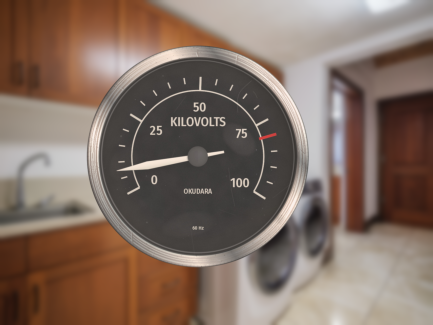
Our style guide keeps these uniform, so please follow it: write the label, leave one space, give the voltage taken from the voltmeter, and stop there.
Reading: 7.5 kV
